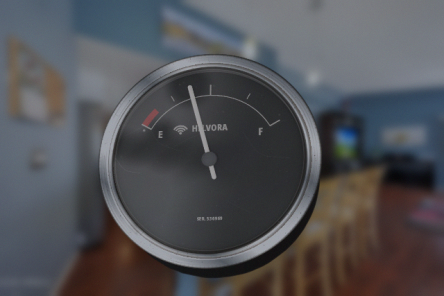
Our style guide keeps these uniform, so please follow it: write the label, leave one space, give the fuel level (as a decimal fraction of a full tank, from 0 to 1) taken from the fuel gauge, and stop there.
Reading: 0.375
